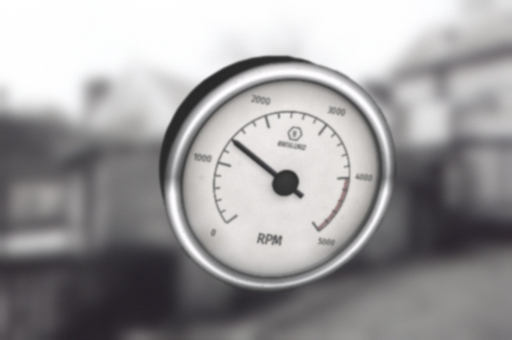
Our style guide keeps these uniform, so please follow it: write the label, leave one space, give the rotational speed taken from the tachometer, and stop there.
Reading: 1400 rpm
